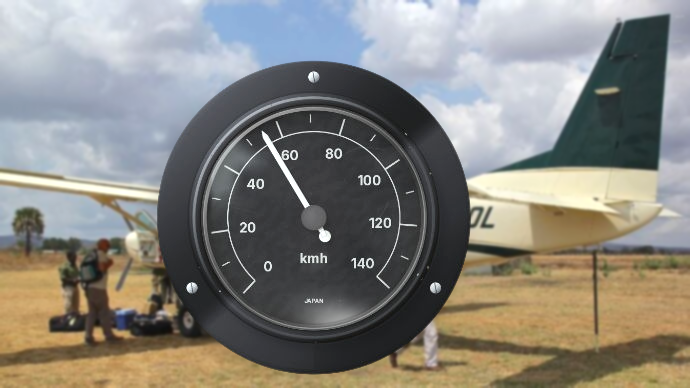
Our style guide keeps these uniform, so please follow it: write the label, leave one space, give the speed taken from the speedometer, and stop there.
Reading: 55 km/h
